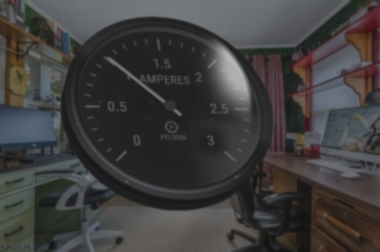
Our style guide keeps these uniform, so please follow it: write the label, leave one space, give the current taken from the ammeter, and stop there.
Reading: 1 A
